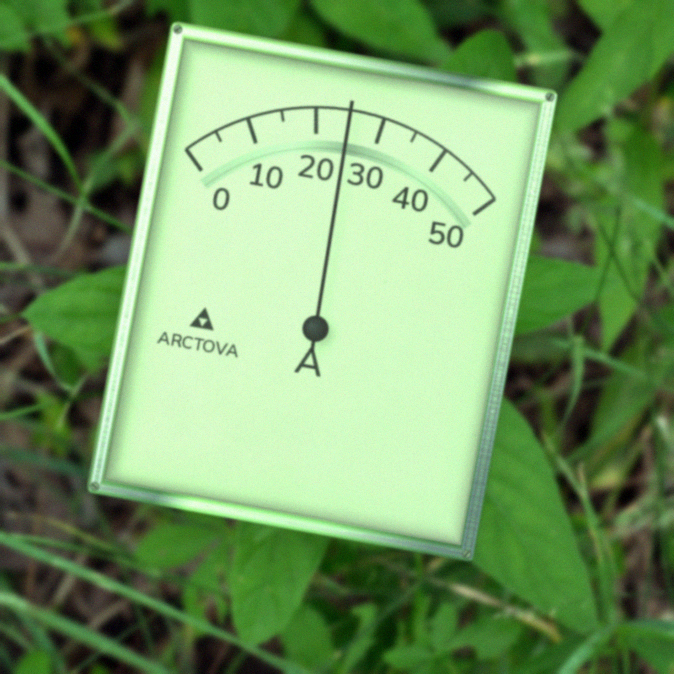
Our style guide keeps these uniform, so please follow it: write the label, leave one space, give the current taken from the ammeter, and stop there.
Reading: 25 A
